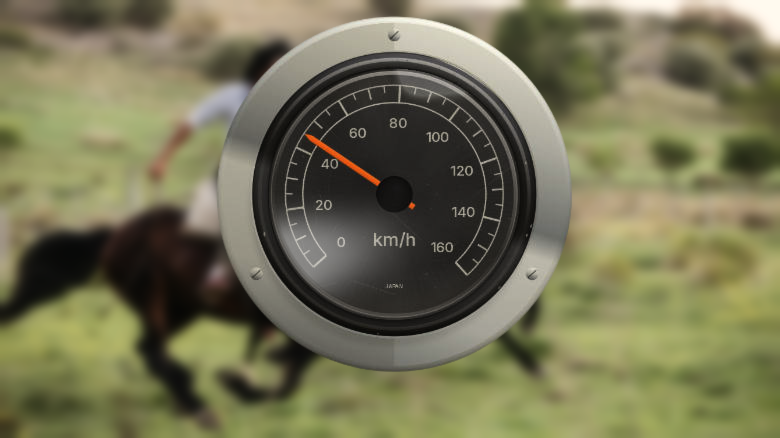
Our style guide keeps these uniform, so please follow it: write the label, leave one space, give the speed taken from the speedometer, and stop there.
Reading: 45 km/h
